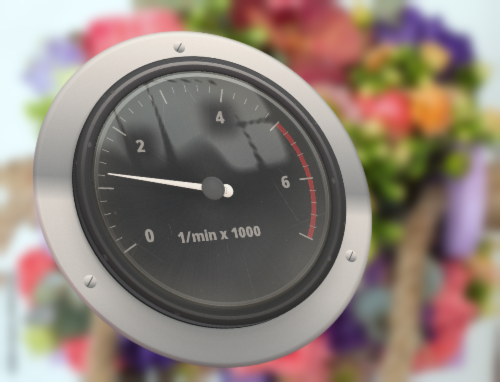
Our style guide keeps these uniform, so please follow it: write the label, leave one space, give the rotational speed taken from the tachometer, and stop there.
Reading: 1200 rpm
